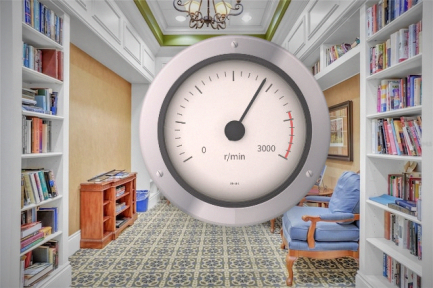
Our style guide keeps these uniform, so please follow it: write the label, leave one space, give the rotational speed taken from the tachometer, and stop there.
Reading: 1900 rpm
